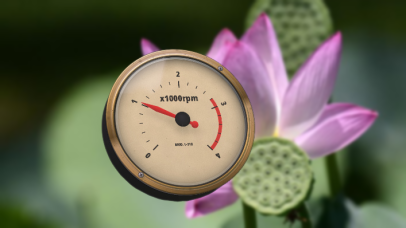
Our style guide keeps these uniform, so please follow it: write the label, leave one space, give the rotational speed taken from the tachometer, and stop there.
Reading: 1000 rpm
